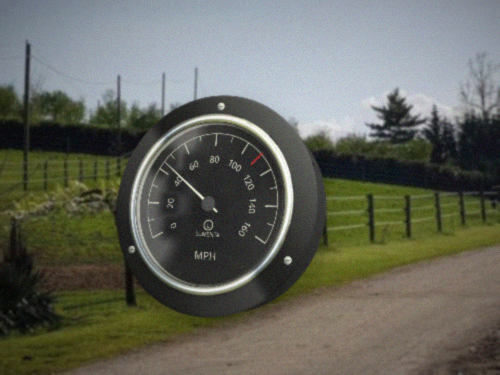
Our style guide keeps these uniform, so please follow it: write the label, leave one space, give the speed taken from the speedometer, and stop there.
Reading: 45 mph
